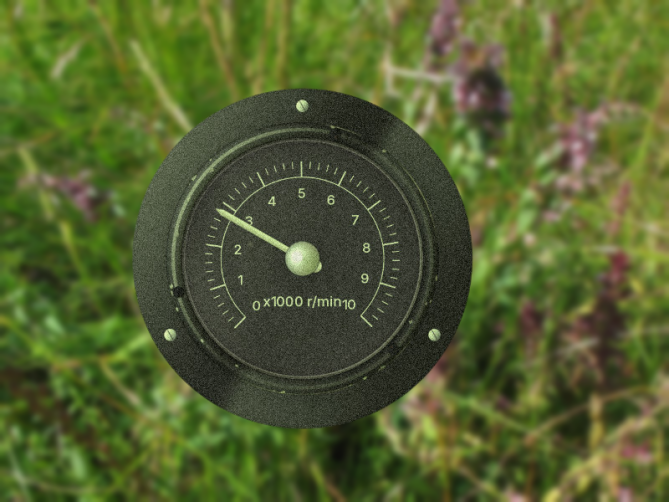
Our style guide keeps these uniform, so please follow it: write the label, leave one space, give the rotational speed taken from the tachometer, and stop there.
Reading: 2800 rpm
